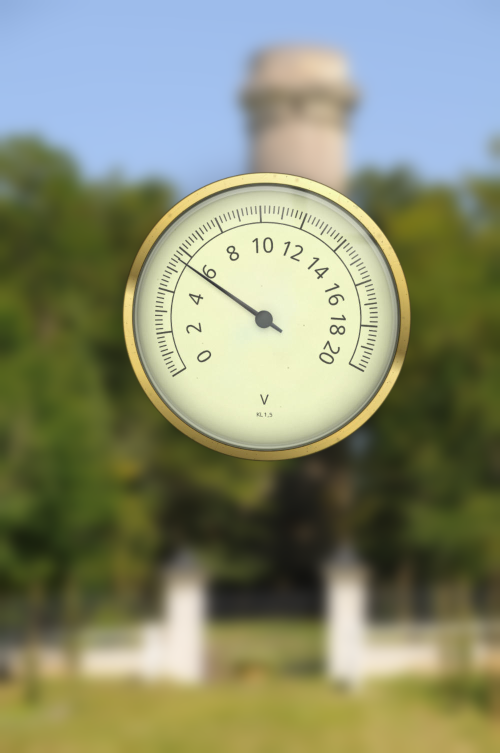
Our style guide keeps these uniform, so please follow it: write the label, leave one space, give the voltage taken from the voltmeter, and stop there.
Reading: 5.6 V
